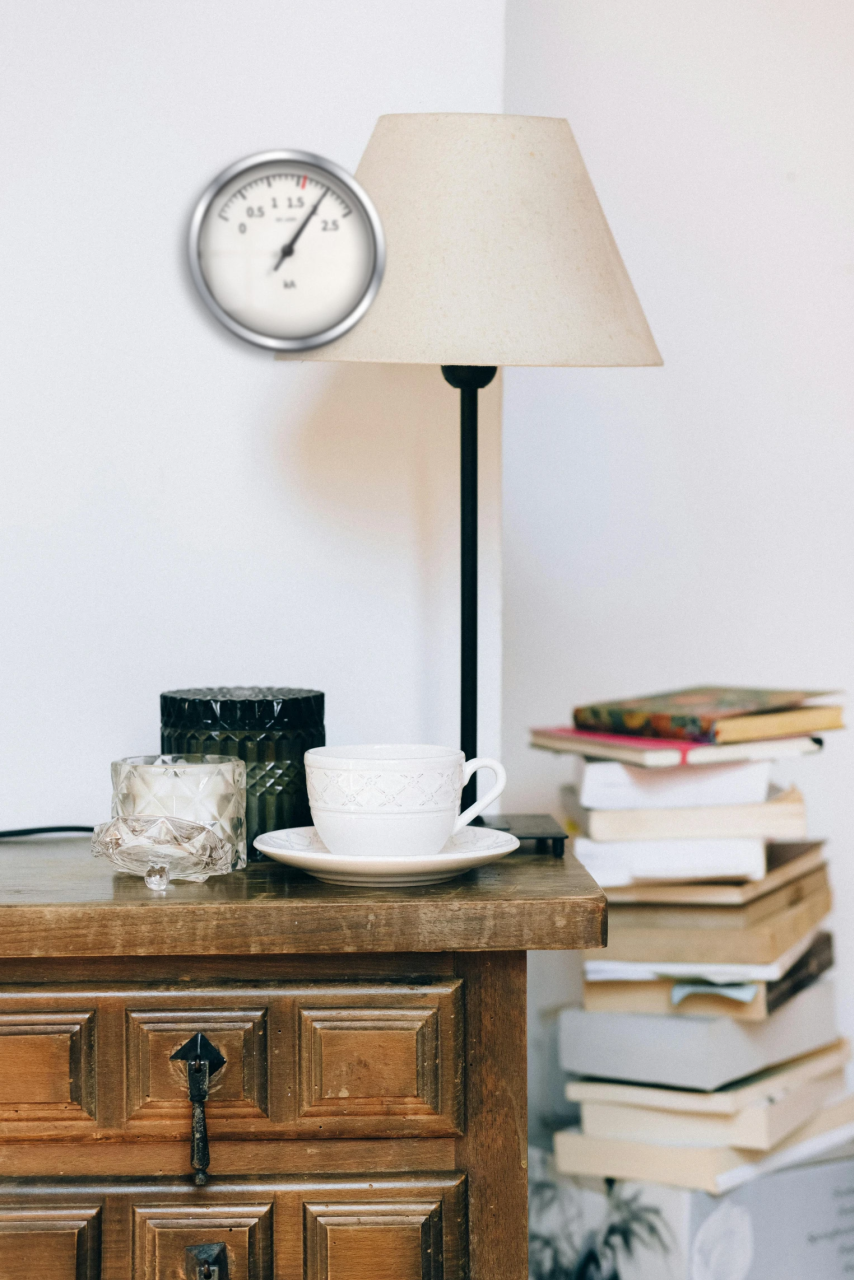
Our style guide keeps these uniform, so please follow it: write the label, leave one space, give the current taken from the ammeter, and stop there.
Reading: 2 kA
